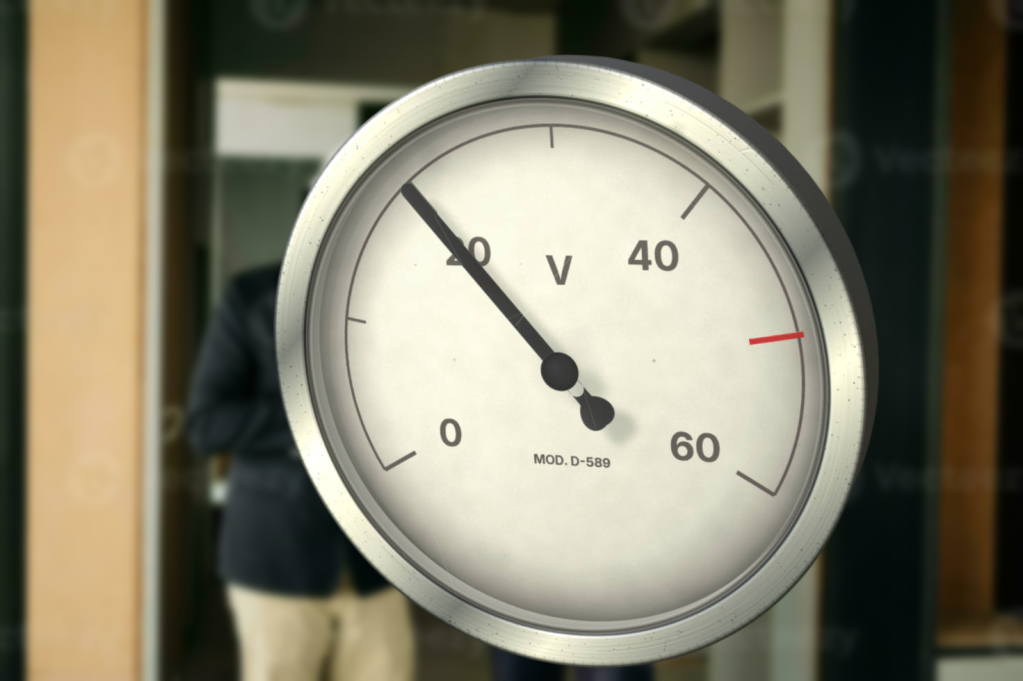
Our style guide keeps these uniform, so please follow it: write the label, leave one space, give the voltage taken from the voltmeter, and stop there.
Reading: 20 V
